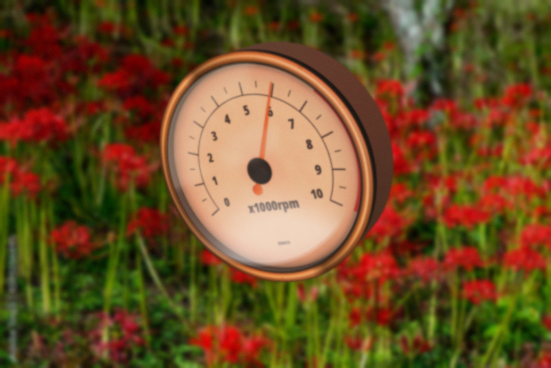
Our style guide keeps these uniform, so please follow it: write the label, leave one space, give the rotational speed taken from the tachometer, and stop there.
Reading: 6000 rpm
